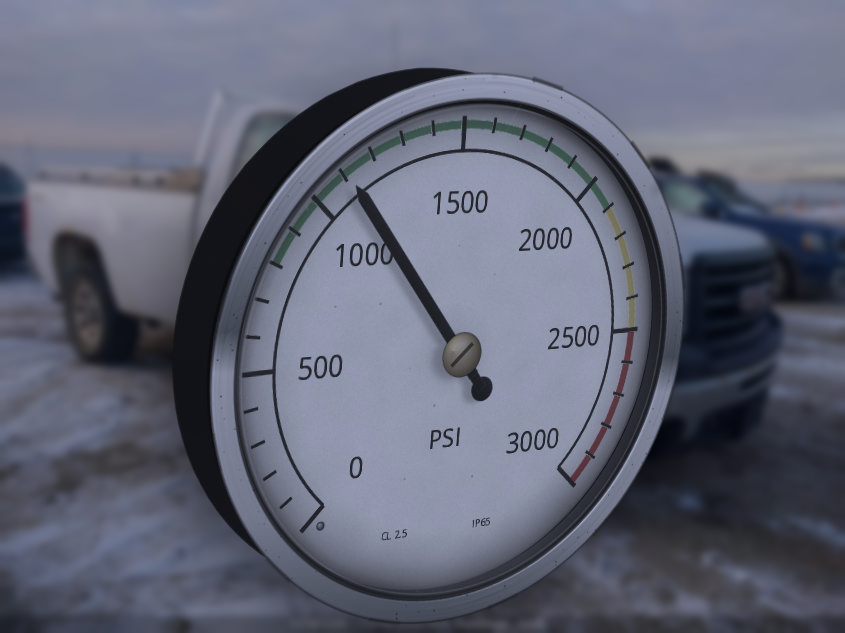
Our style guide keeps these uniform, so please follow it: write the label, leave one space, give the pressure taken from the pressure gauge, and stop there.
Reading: 1100 psi
